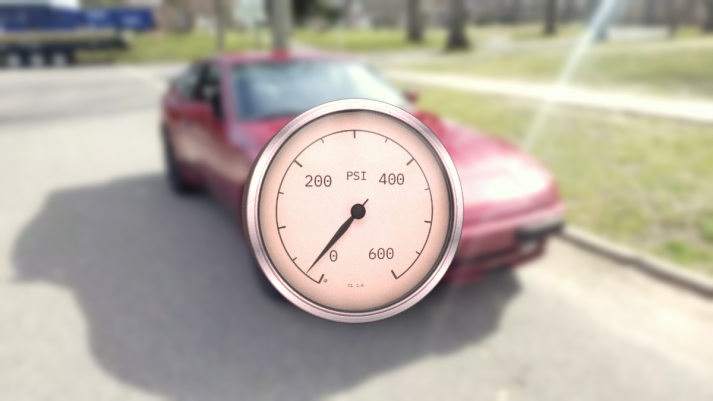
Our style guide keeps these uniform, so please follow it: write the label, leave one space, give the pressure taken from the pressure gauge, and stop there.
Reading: 25 psi
